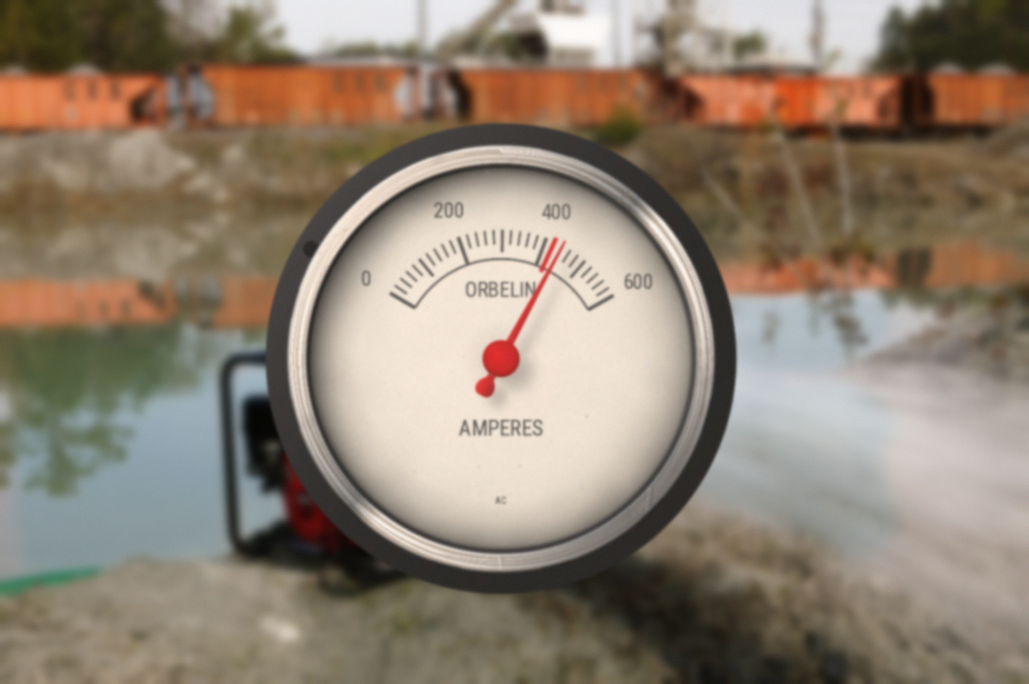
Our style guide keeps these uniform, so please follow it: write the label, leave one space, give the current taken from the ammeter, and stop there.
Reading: 440 A
